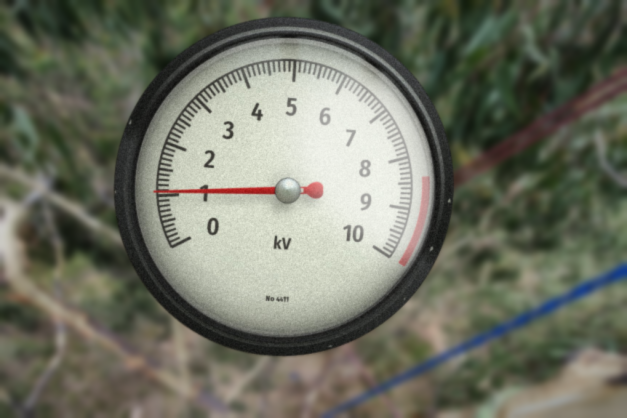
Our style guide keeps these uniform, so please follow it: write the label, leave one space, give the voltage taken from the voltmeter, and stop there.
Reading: 1.1 kV
